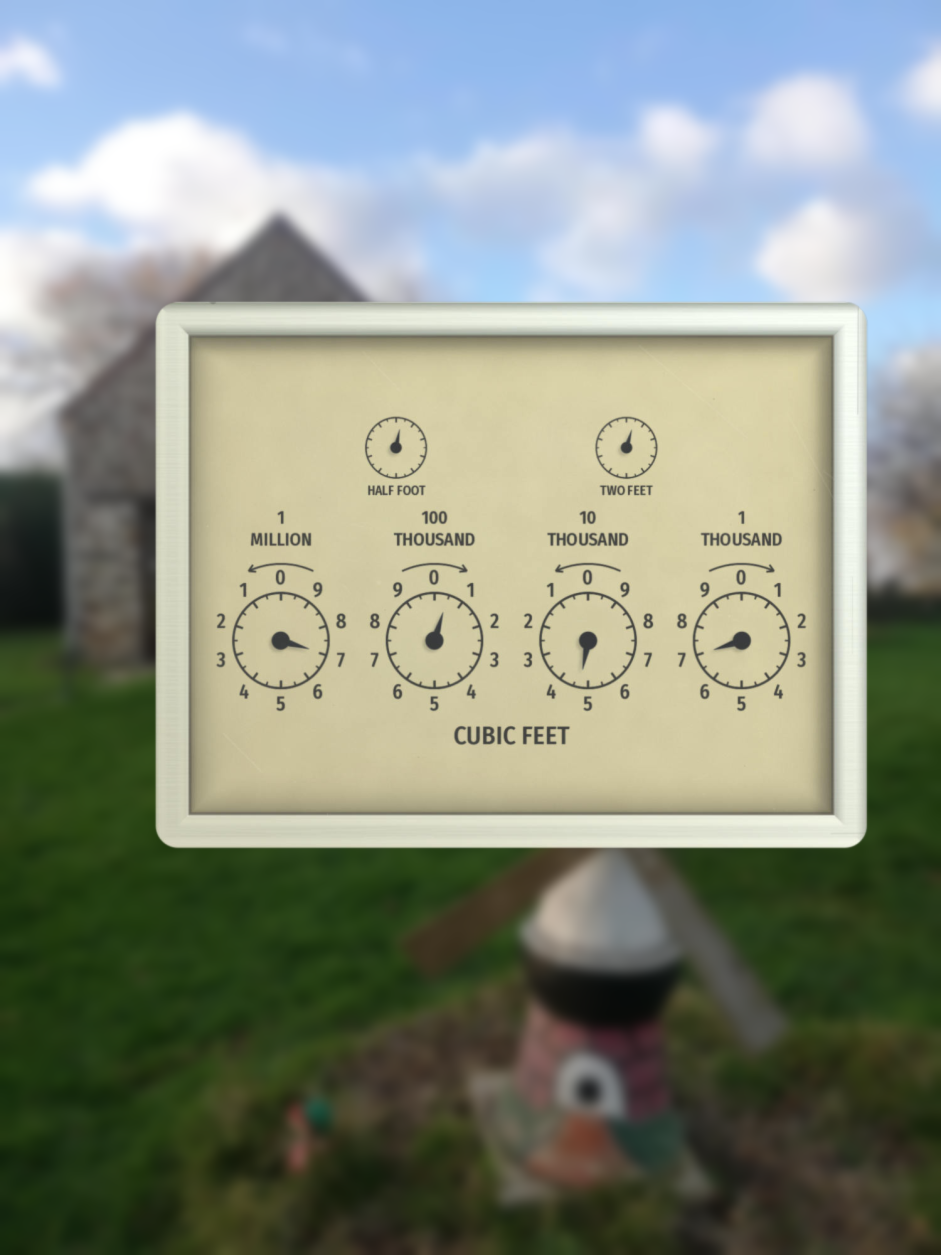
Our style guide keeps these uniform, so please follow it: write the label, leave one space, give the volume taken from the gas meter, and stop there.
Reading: 704700 ft³
